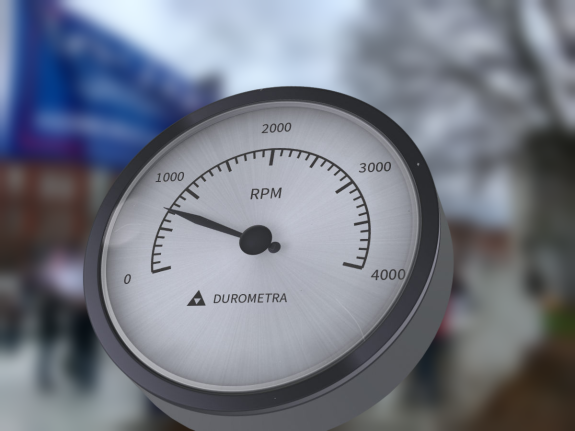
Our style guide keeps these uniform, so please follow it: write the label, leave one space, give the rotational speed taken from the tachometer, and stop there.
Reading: 700 rpm
